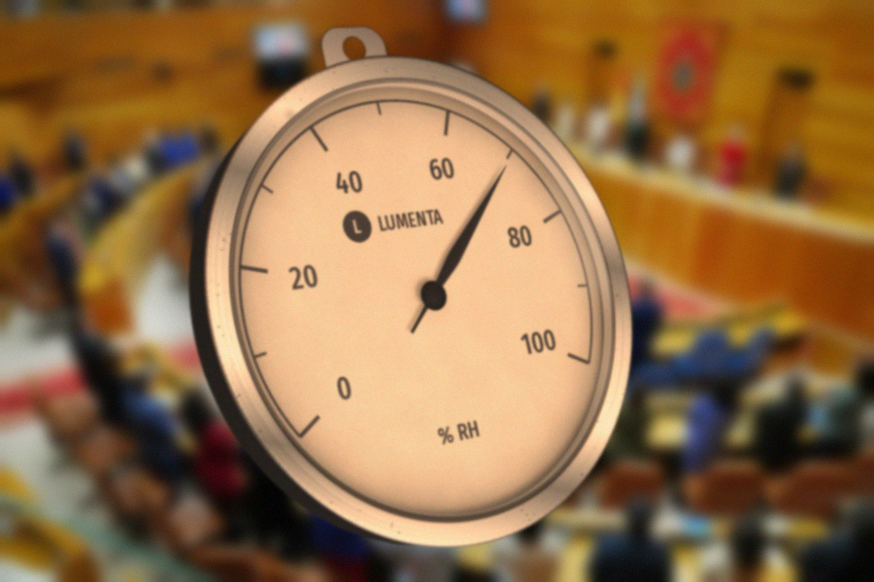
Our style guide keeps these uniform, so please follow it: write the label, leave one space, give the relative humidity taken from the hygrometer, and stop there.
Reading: 70 %
